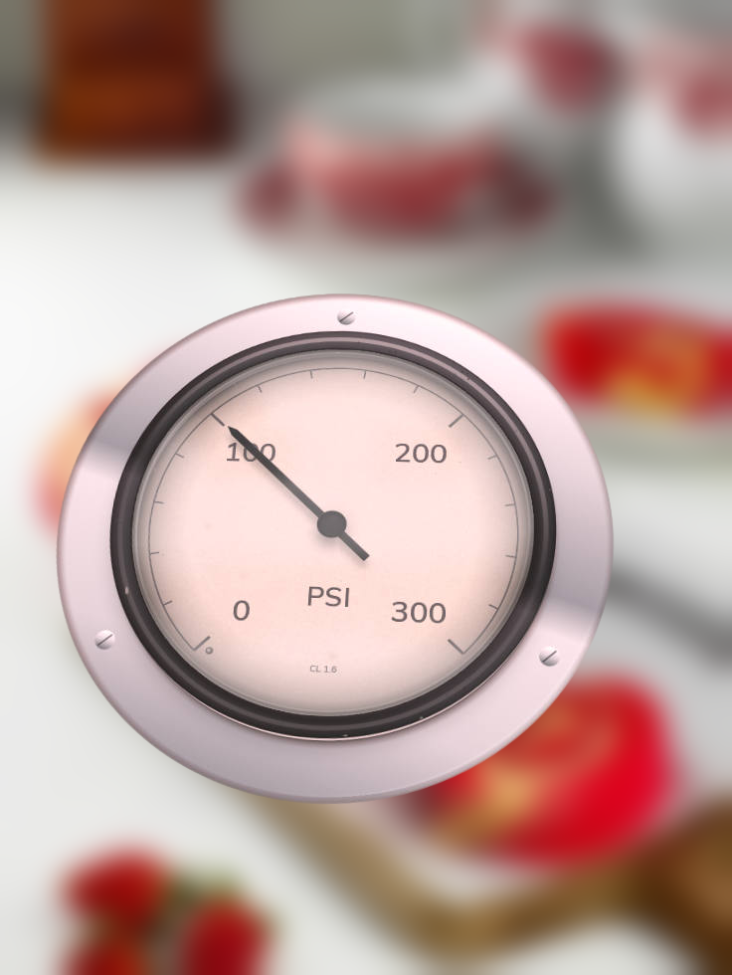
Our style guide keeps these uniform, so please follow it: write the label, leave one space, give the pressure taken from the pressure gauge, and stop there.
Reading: 100 psi
